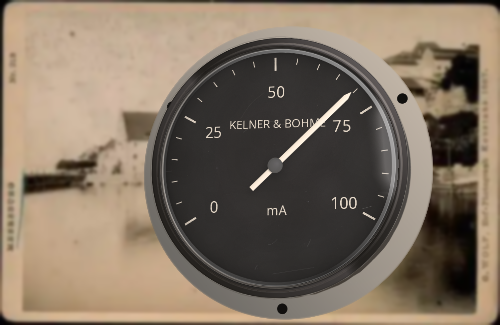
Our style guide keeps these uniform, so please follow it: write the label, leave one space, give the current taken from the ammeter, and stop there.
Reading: 70 mA
